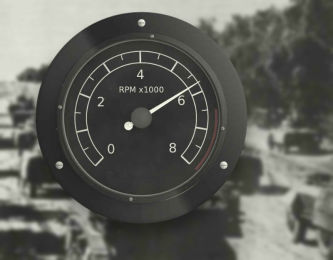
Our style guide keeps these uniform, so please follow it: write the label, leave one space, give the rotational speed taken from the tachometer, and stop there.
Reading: 5750 rpm
